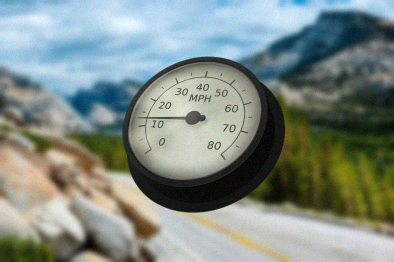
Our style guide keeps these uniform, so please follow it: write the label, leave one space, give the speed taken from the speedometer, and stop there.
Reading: 12.5 mph
